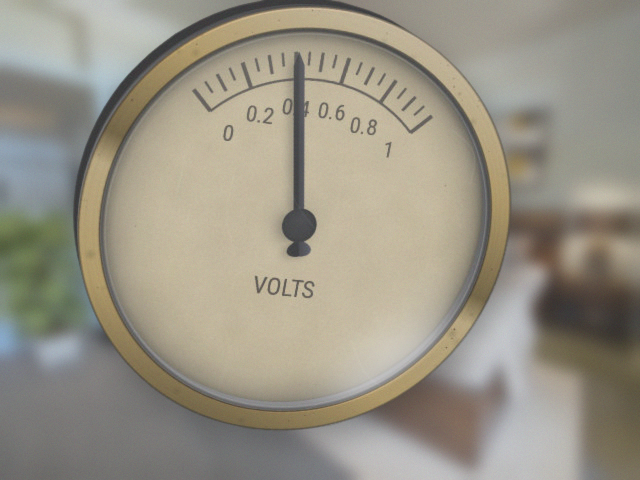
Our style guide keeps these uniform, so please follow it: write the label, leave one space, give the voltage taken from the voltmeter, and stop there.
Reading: 0.4 V
